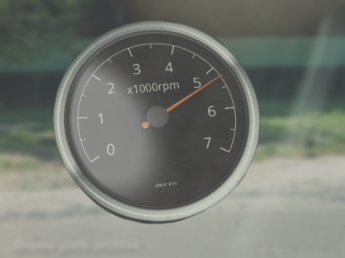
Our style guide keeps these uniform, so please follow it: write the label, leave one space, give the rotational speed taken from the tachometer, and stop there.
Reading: 5250 rpm
